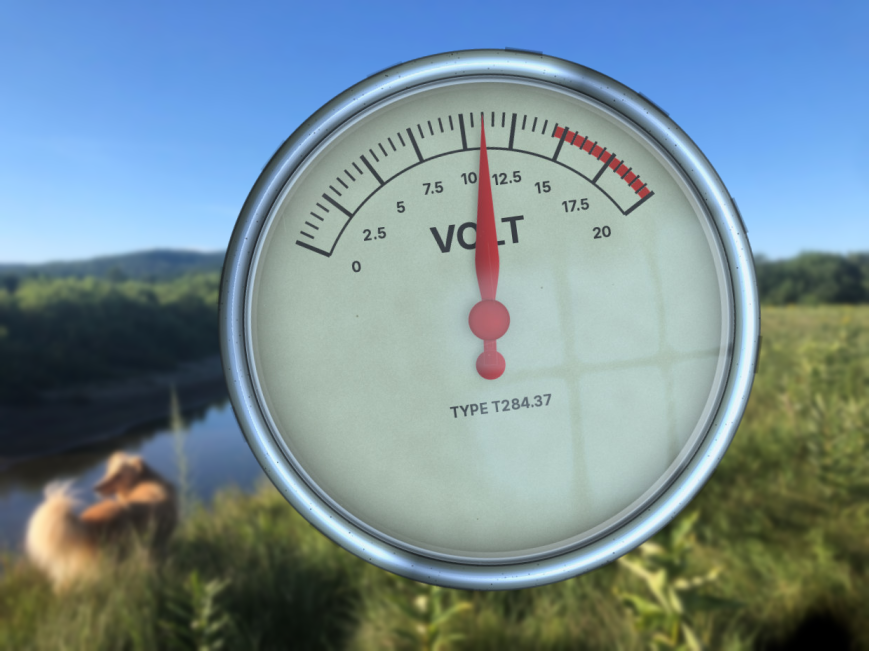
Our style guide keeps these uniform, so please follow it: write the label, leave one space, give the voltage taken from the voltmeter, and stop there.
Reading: 11 V
